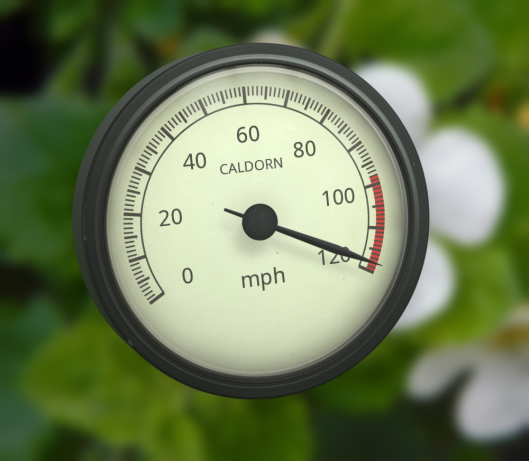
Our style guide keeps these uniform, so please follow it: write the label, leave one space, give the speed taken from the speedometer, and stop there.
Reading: 118 mph
